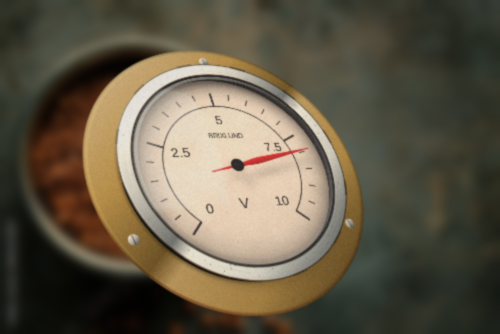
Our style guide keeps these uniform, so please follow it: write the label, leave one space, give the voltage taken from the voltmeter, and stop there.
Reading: 8 V
